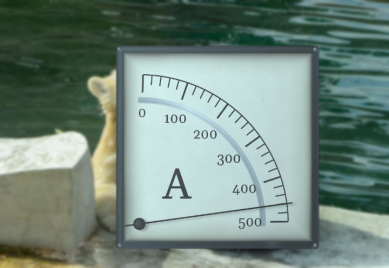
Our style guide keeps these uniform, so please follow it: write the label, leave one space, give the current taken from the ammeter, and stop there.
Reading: 460 A
